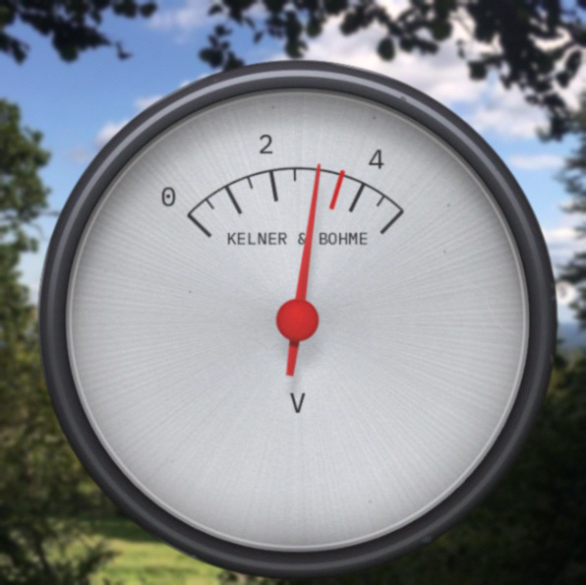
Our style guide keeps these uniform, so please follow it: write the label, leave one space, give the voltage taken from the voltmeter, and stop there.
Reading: 3 V
